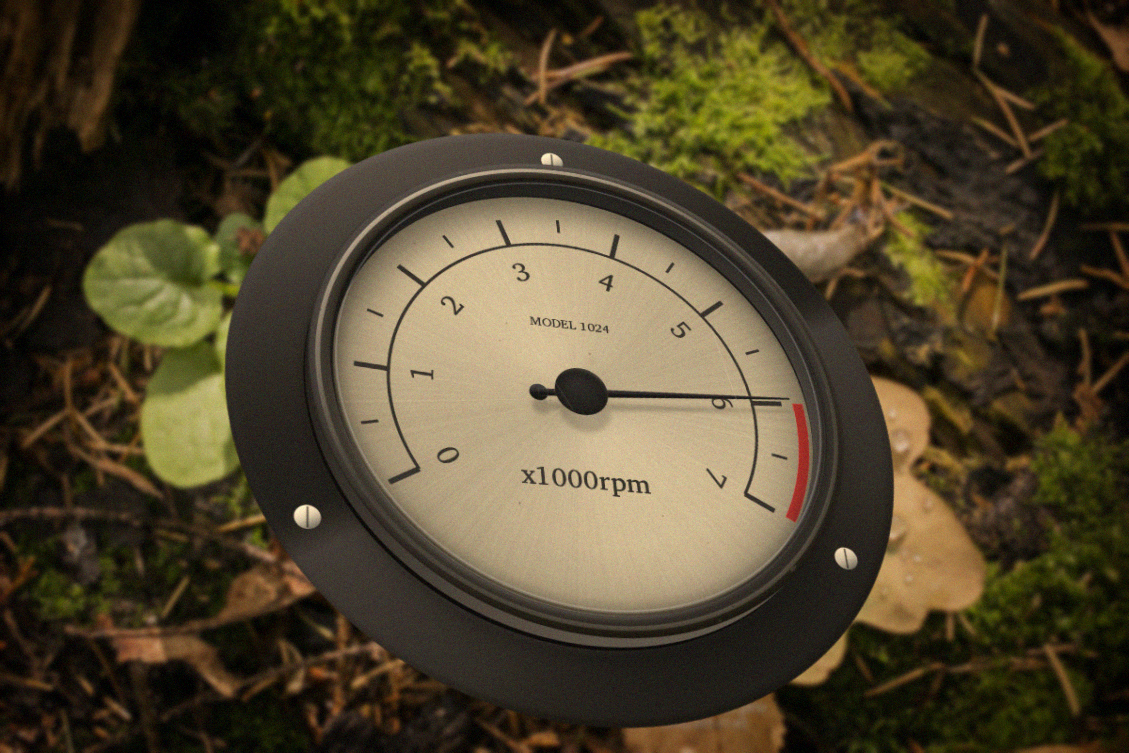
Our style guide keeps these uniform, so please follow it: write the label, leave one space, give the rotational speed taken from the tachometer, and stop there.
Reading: 6000 rpm
